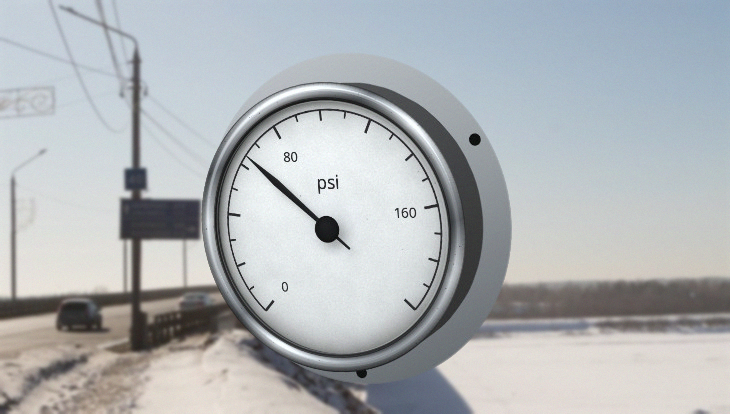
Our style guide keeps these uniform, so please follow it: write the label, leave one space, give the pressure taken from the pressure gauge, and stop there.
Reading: 65 psi
